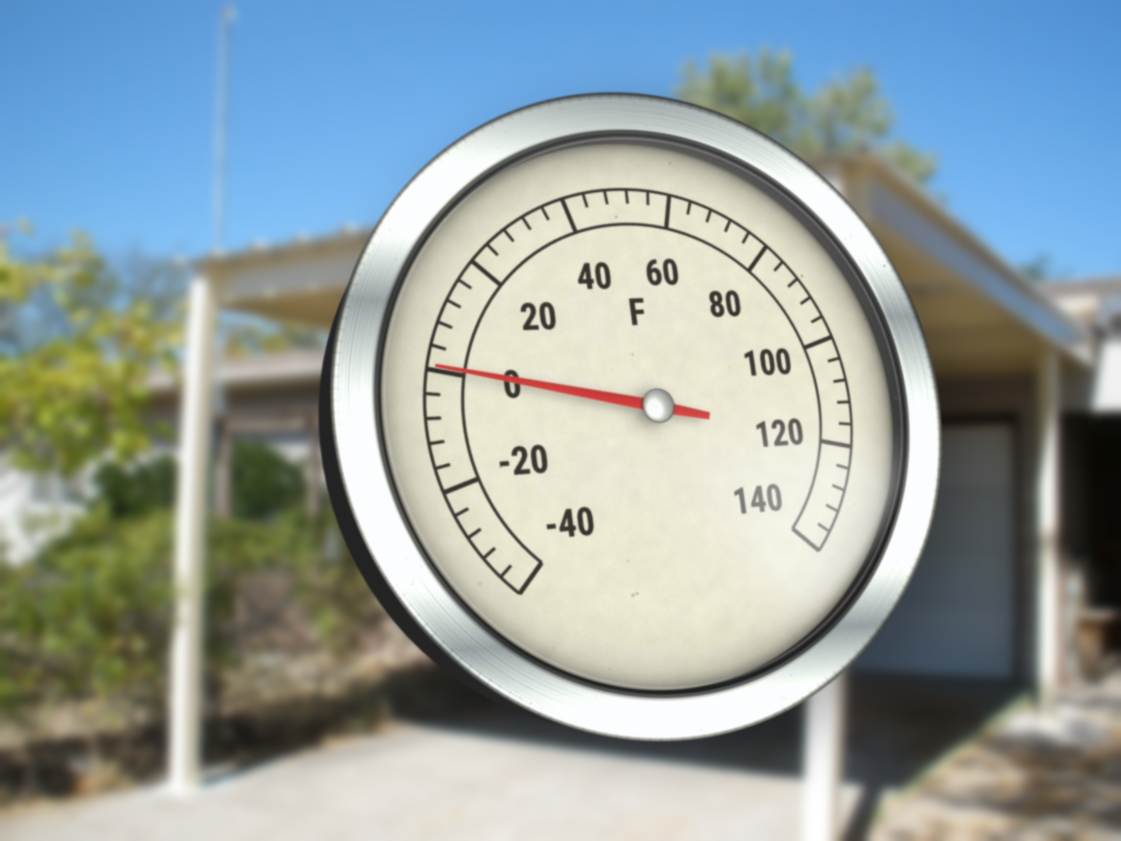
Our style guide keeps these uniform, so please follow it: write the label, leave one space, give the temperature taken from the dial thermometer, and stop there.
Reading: 0 °F
